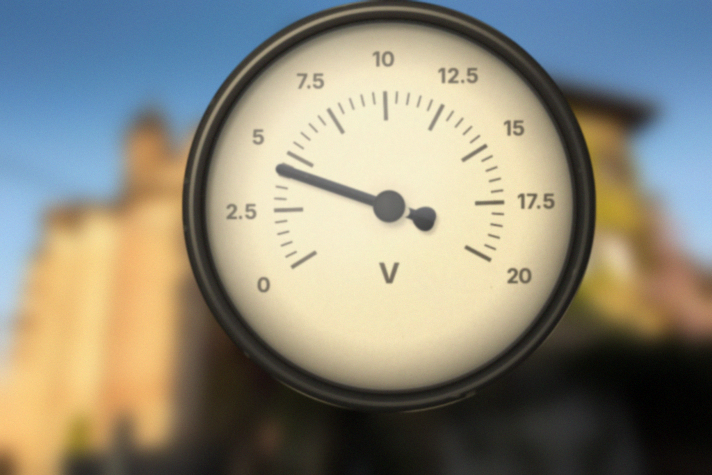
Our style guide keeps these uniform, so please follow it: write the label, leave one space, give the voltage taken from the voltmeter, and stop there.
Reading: 4.25 V
